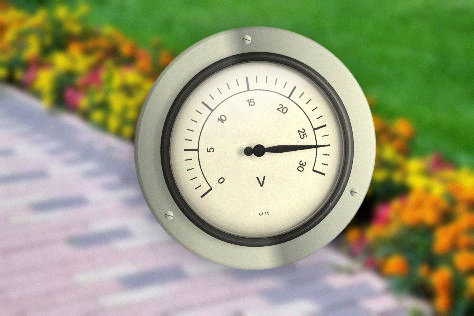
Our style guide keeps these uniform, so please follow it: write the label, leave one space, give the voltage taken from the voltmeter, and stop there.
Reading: 27 V
